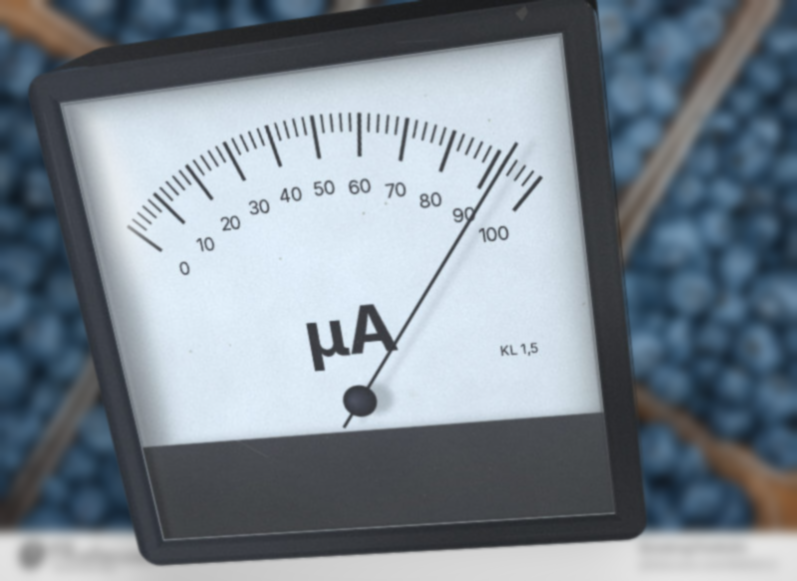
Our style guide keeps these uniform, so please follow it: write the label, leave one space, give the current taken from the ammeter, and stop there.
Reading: 92 µA
